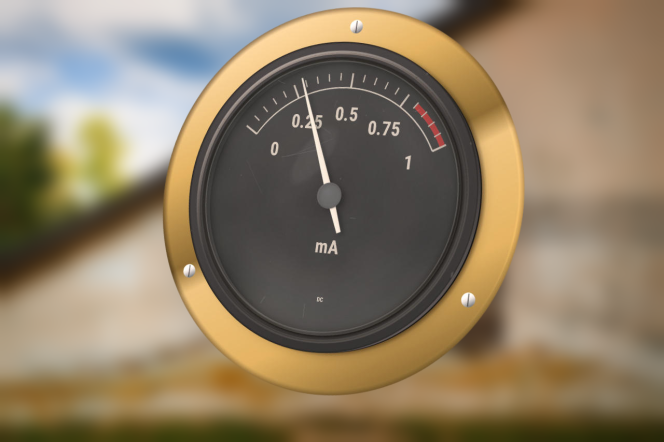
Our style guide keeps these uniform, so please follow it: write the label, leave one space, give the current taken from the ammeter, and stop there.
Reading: 0.3 mA
